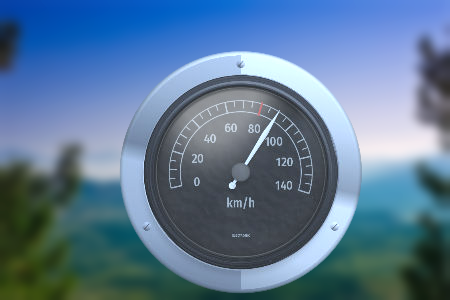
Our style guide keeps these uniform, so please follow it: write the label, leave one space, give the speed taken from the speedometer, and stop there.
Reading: 90 km/h
